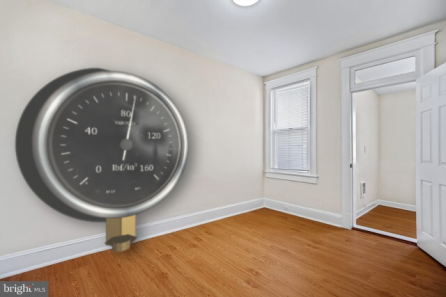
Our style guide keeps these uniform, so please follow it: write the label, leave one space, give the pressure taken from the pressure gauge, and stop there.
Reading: 85 psi
